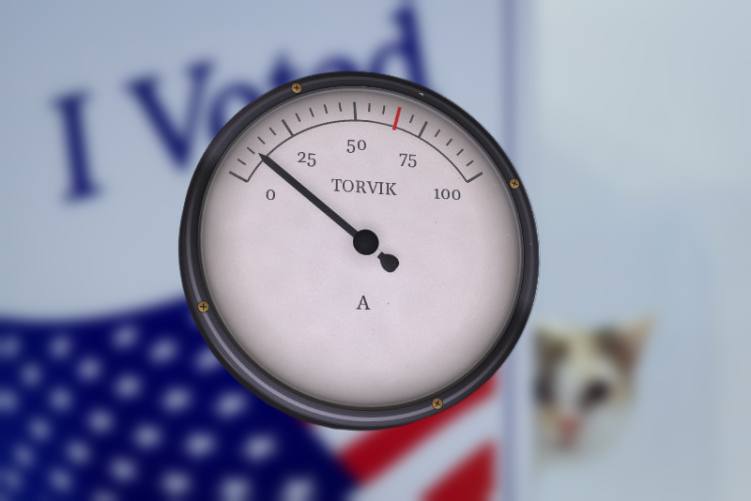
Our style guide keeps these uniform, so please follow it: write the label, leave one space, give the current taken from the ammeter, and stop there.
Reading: 10 A
